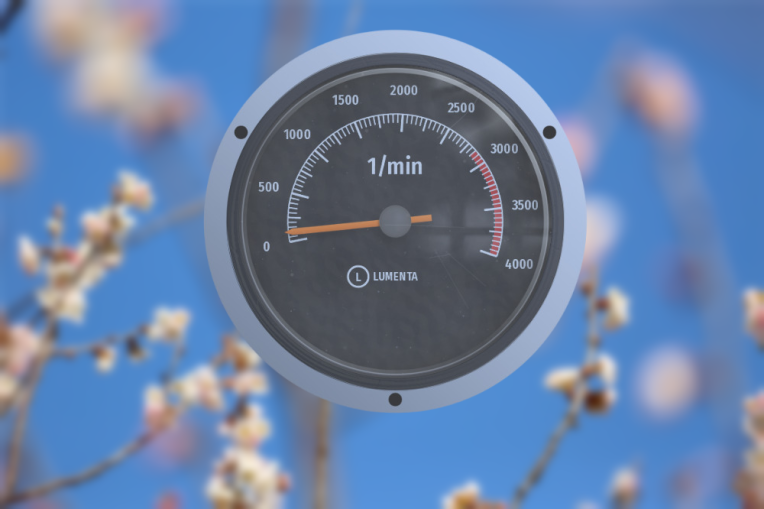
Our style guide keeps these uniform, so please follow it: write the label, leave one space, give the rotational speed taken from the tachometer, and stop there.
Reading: 100 rpm
